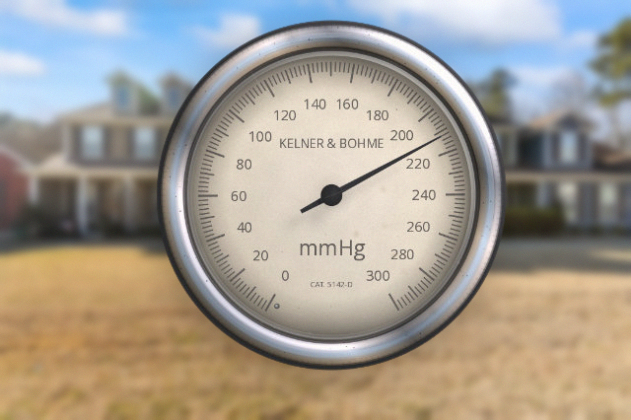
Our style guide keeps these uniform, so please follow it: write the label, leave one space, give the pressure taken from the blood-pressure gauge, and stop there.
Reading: 212 mmHg
